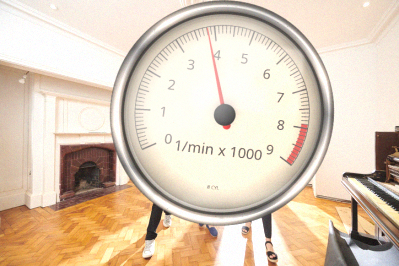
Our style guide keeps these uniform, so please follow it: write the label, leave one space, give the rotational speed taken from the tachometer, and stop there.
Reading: 3800 rpm
